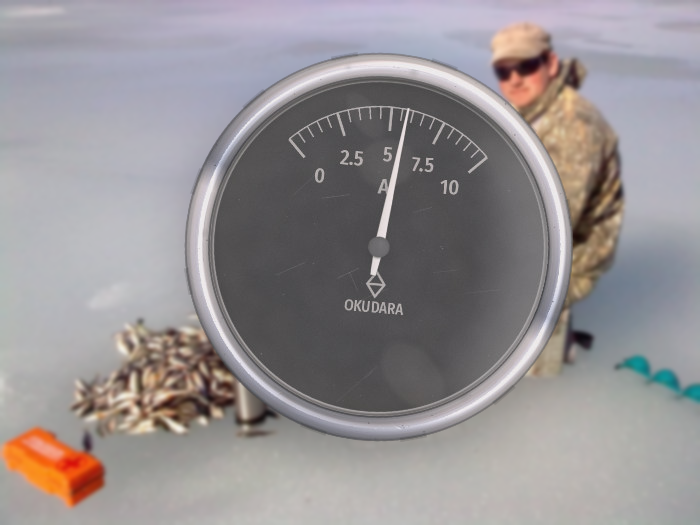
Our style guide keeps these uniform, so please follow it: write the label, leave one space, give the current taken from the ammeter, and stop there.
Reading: 5.75 A
